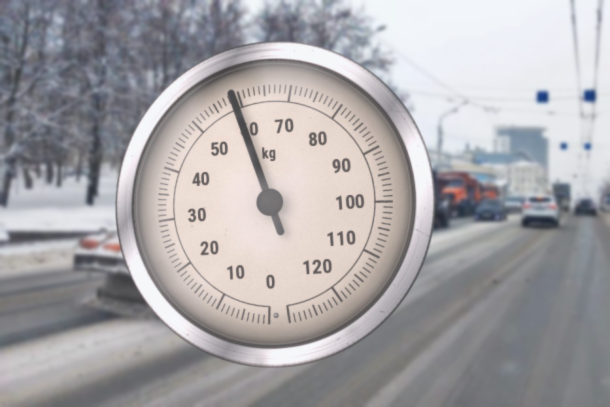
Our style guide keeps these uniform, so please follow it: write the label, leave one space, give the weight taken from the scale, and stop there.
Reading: 59 kg
